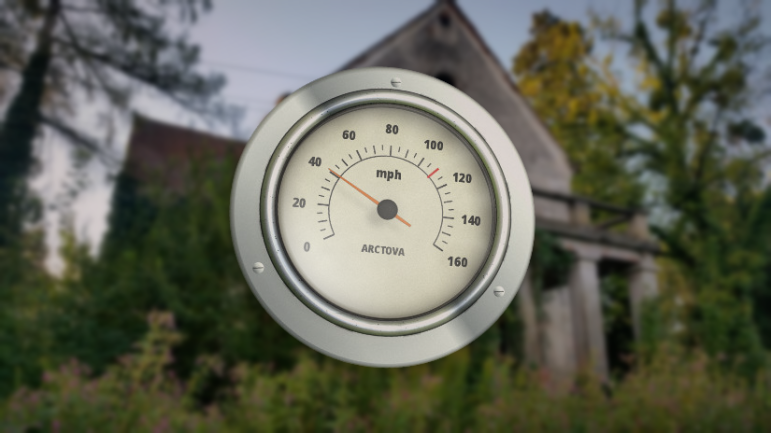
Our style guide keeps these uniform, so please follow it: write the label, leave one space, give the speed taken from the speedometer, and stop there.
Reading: 40 mph
